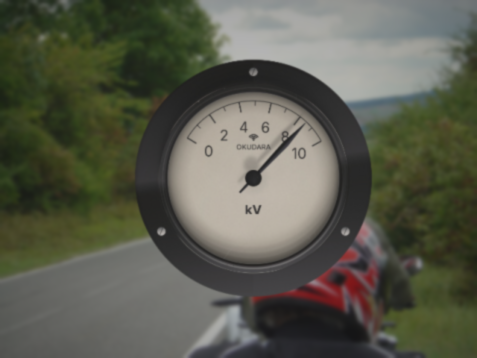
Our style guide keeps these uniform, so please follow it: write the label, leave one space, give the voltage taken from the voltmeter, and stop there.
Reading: 8.5 kV
